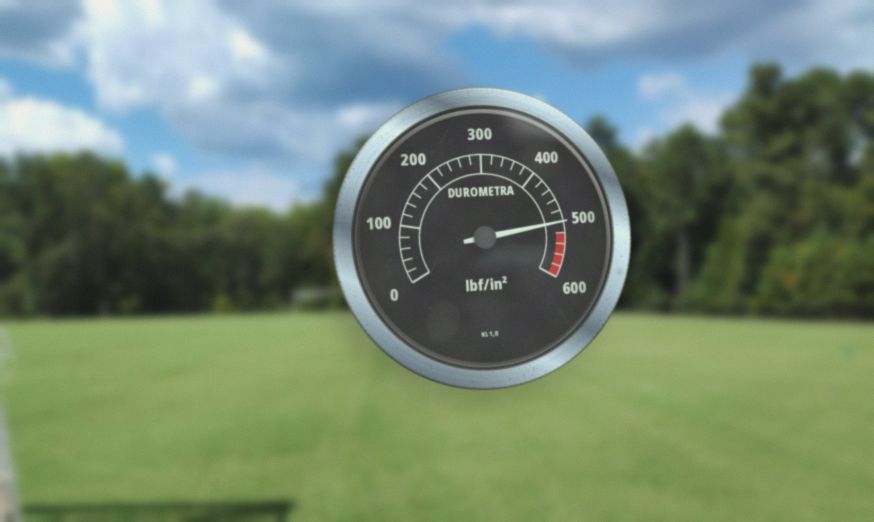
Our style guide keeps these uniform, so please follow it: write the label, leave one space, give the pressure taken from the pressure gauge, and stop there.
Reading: 500 psi
